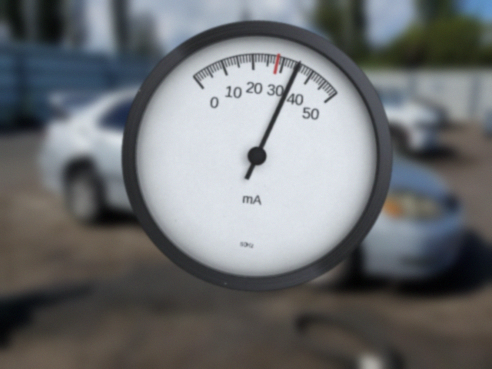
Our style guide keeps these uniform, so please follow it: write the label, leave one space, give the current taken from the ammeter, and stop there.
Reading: 35 mA
